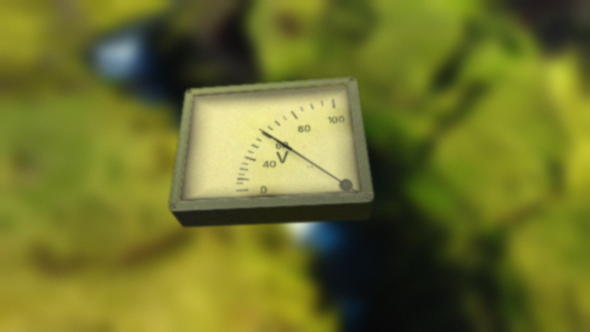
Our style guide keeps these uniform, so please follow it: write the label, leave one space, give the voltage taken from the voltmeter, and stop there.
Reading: 60 V
